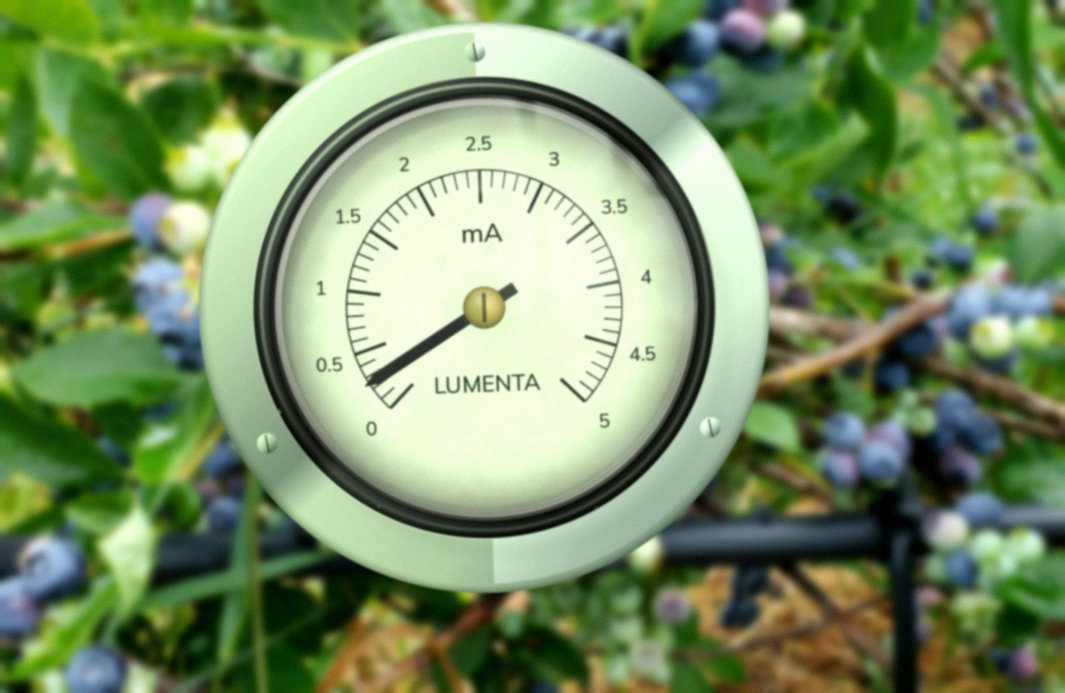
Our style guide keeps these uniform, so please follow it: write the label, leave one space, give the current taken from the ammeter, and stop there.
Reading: 0.25 mA
